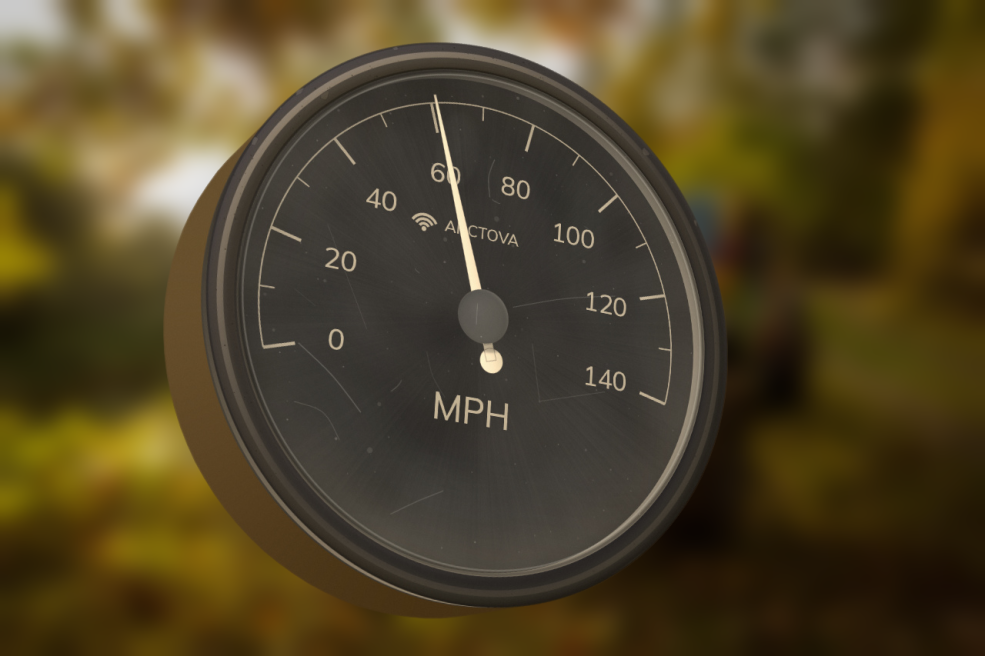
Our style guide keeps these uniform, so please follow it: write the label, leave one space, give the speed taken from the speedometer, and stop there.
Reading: 60 mph
